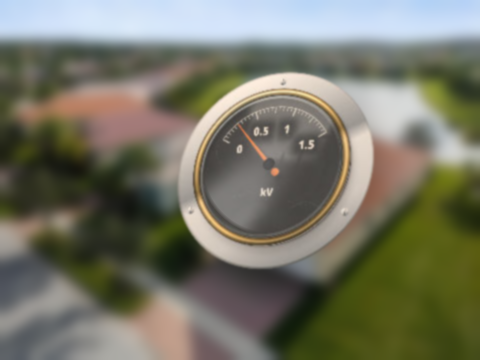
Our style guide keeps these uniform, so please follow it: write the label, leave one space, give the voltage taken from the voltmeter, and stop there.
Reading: 0.25 kV
